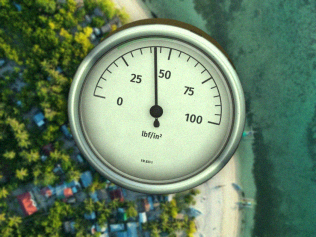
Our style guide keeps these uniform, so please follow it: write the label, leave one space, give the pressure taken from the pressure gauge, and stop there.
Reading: 42.5 psi
